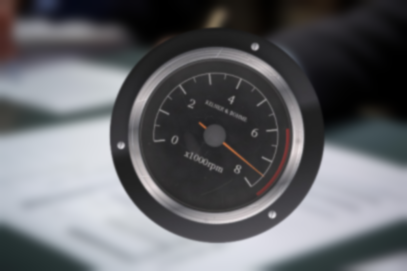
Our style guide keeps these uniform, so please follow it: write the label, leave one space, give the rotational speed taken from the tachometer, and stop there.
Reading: 7500 rpm
